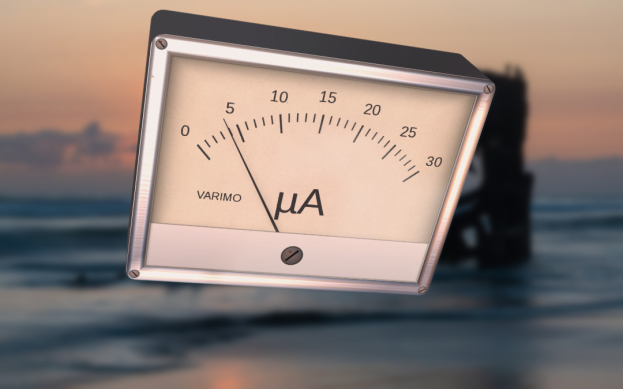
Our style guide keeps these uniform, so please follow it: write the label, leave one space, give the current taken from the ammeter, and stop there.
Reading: 4 µA
